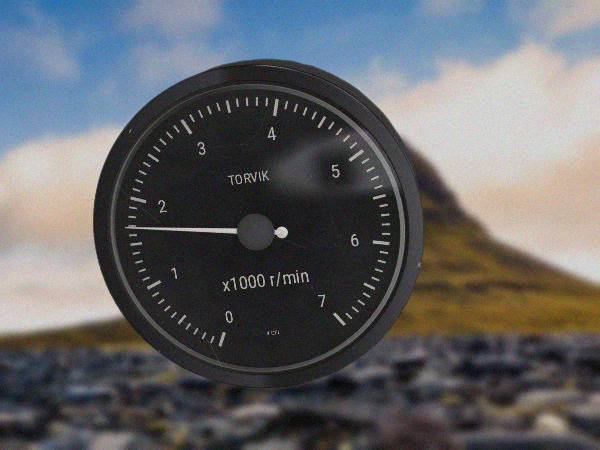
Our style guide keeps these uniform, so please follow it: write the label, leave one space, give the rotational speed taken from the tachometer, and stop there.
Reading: 1700 rpm
